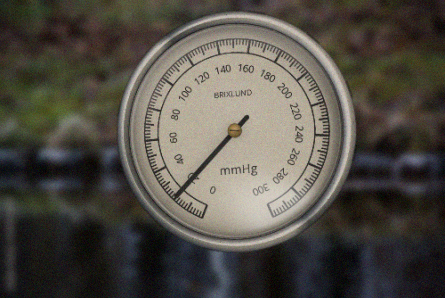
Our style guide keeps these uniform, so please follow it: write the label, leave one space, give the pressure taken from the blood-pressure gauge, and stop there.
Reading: 20 mmHg
